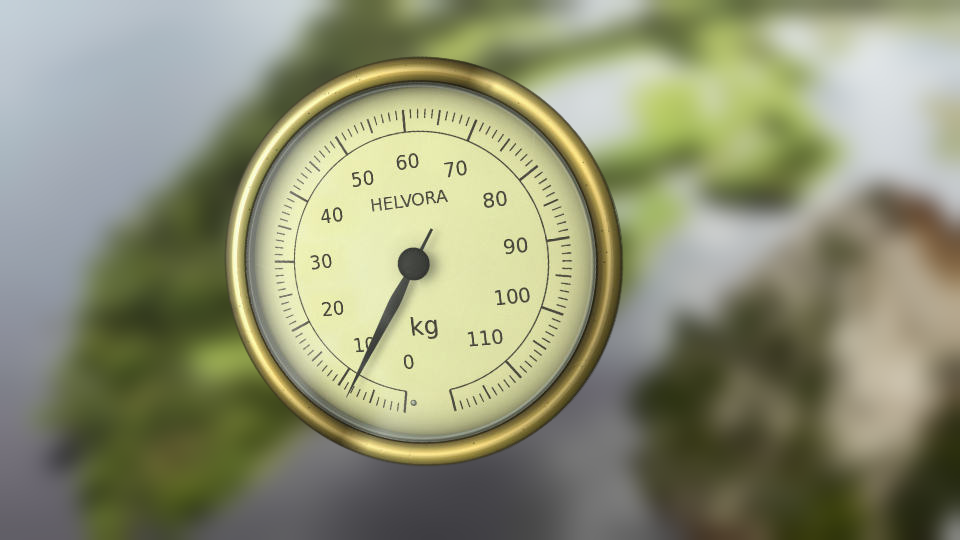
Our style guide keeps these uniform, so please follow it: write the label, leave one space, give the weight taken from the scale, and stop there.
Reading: 8 kg
